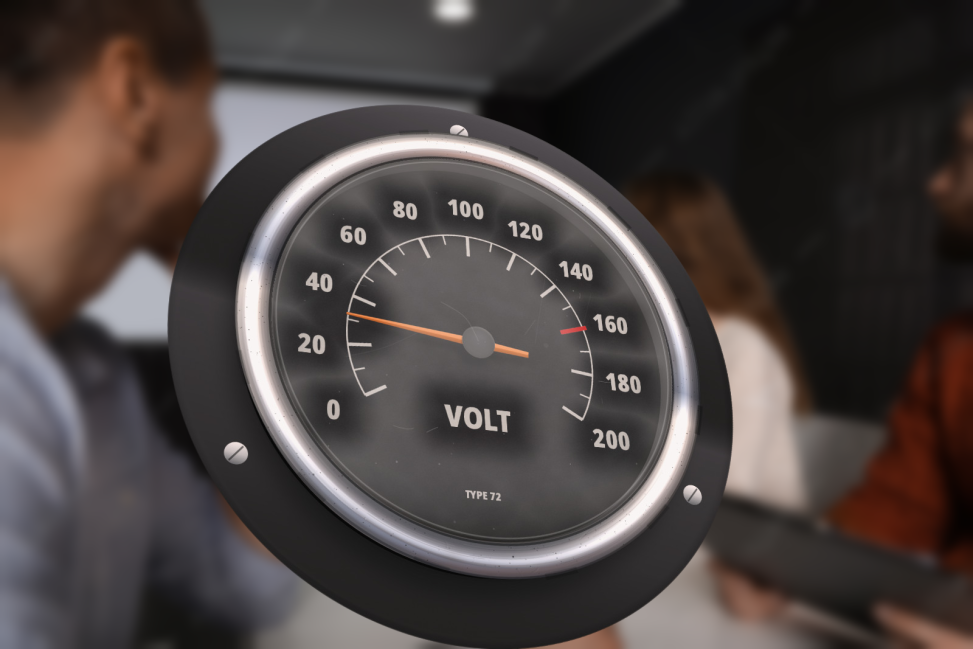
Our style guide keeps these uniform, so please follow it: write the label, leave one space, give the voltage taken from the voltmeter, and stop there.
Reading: 30 V
